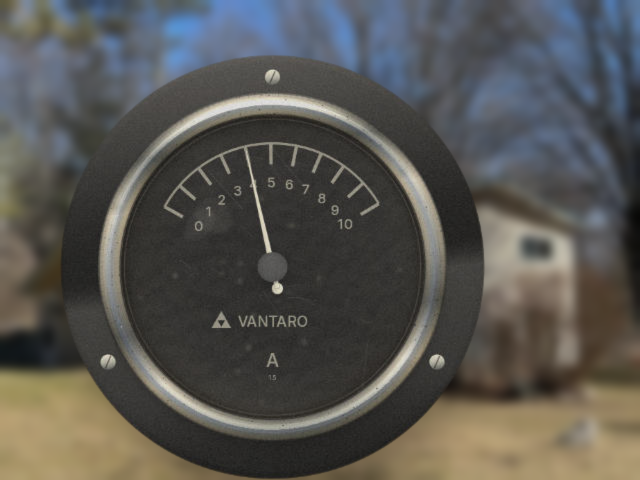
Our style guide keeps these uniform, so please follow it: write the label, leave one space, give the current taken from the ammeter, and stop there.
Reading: 4 A
